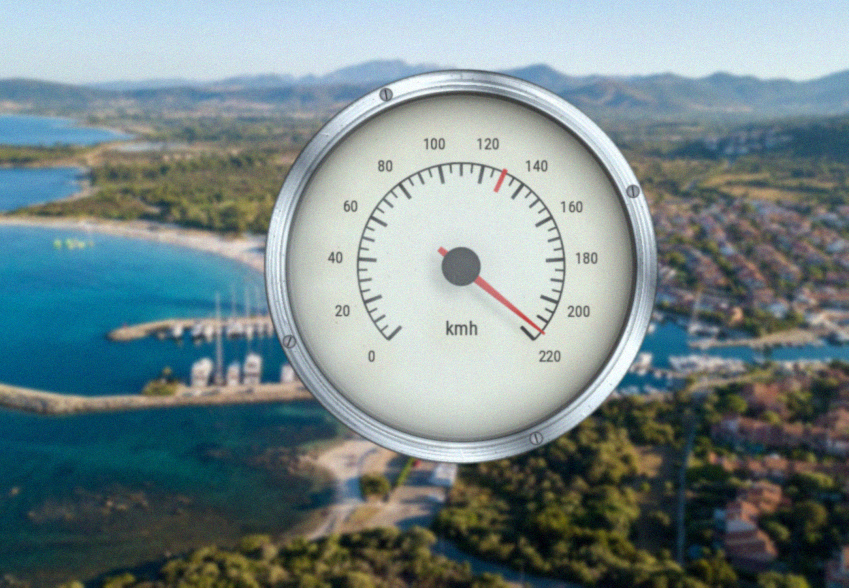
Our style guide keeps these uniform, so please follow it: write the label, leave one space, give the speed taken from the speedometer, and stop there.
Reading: 215 km/h
